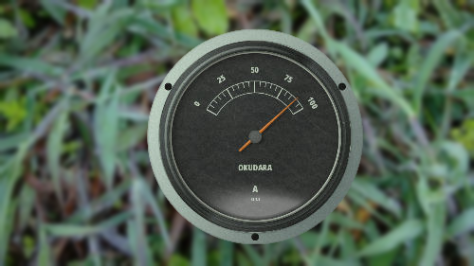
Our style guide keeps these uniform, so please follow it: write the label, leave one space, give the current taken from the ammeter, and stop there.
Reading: 90 A
